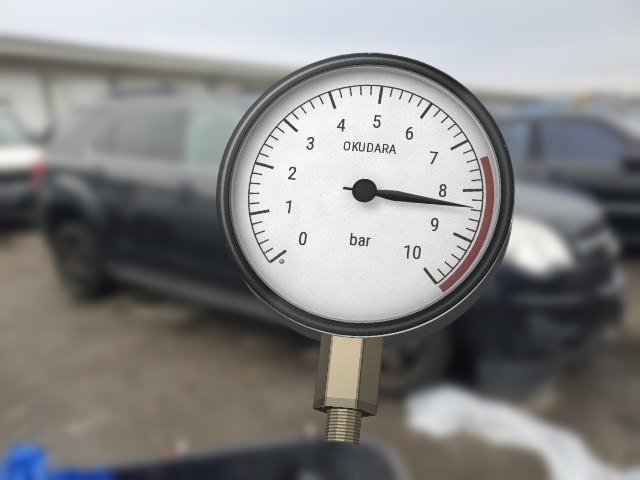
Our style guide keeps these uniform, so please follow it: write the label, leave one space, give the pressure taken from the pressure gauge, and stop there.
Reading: 8.4 bar
